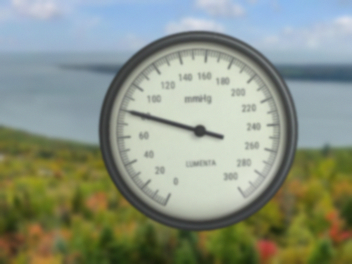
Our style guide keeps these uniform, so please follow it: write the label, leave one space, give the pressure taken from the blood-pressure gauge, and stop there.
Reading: 80 mmHg
